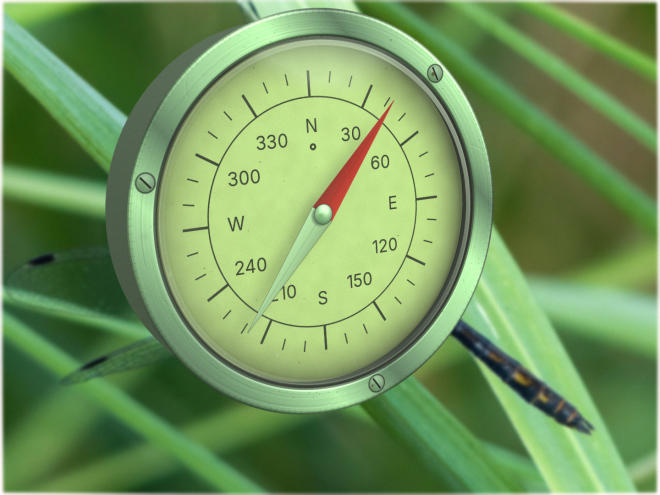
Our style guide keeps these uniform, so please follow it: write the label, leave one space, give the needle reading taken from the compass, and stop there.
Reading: 40 °
